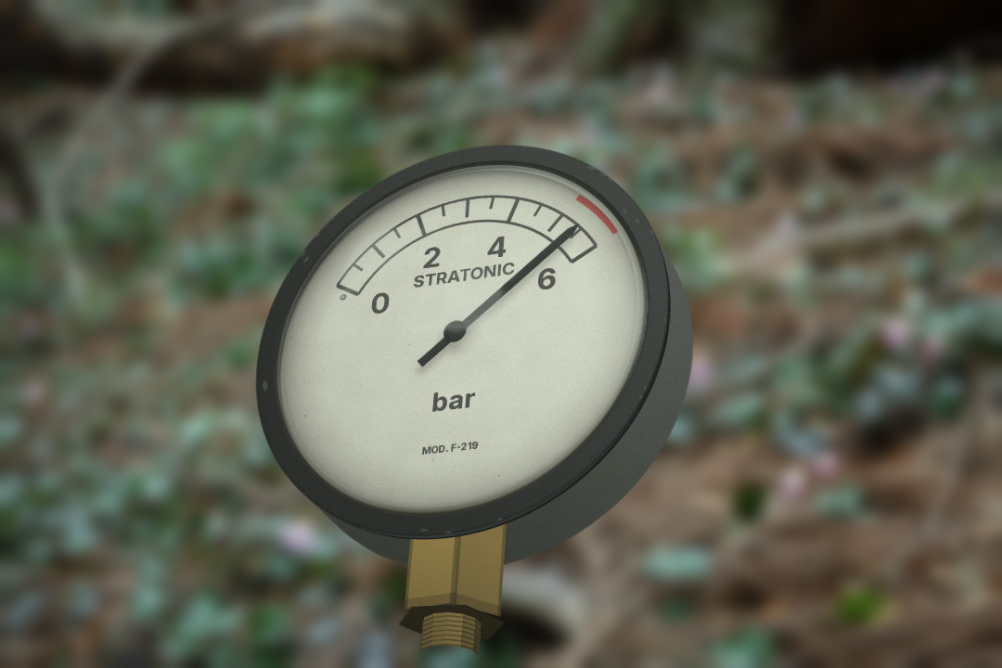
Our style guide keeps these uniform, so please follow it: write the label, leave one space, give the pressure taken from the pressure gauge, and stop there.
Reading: 5.5 bar
